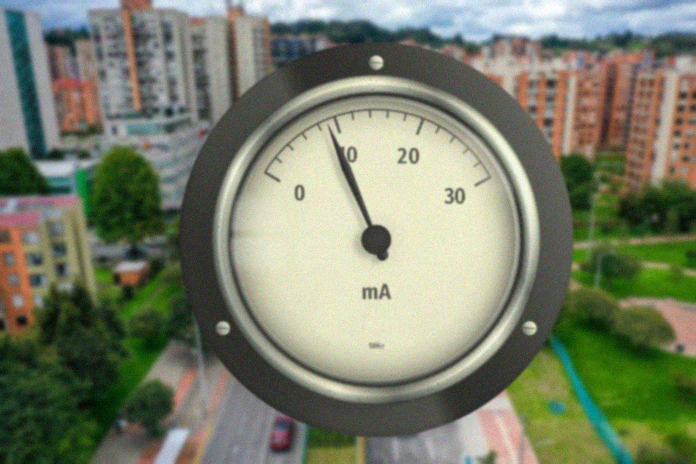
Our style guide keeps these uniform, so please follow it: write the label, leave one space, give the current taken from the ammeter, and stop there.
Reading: 9 mA
